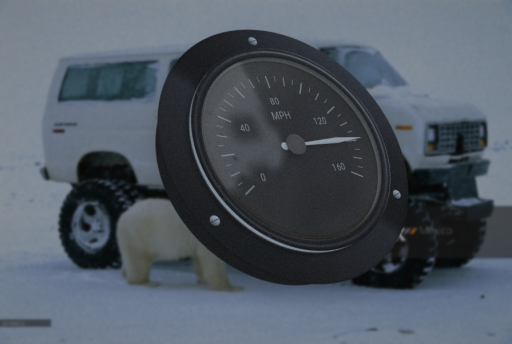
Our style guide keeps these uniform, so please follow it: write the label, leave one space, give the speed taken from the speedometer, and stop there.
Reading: 140 mph
